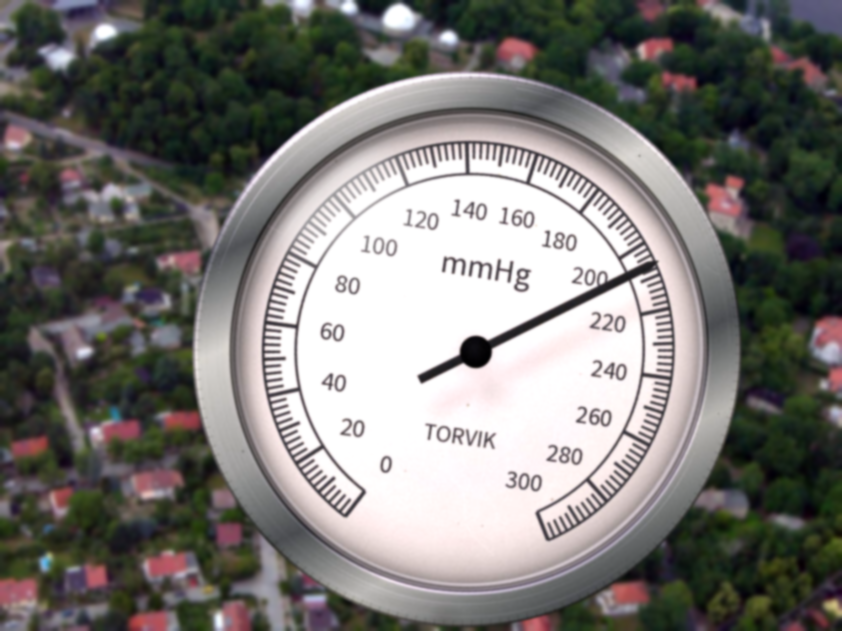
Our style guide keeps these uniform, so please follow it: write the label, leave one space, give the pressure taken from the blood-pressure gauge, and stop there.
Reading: 206 mmHg
